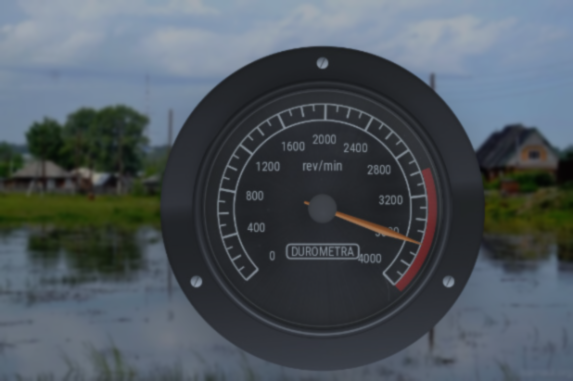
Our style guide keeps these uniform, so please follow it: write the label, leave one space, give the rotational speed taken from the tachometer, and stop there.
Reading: 3600 rpm
